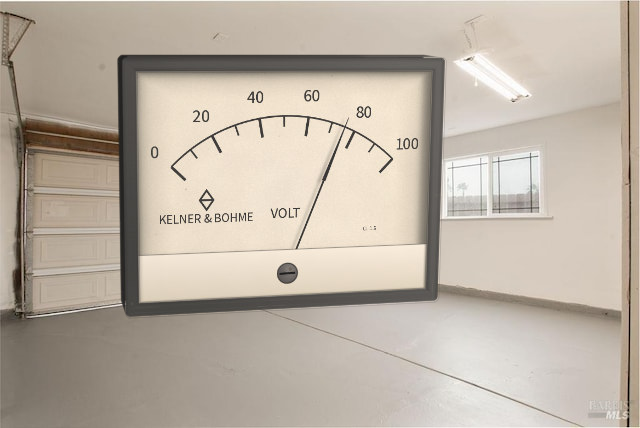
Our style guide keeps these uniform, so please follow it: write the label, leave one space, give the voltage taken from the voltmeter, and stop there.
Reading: 75 V
